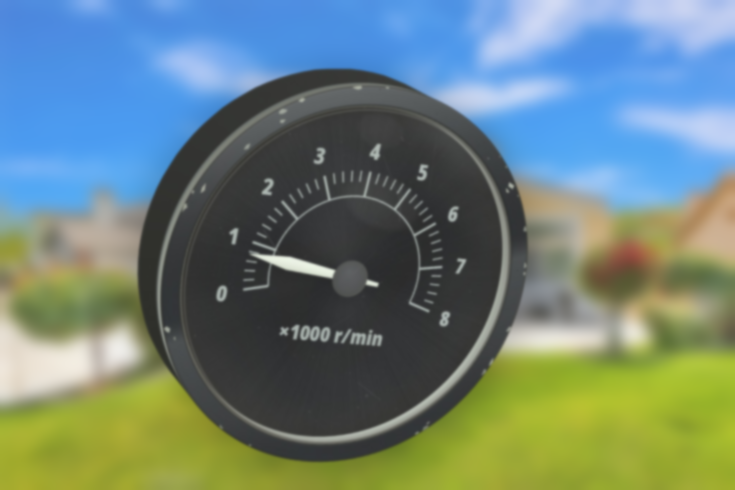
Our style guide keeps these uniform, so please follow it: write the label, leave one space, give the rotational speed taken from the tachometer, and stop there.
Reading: 800 rpm
